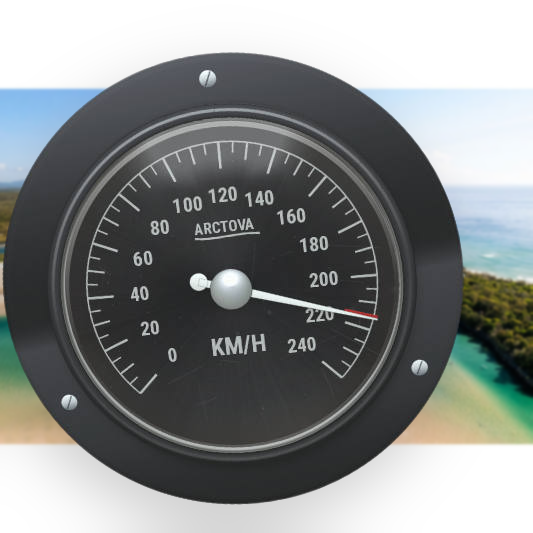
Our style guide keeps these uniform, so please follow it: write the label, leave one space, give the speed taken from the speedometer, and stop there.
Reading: 215 km/h
